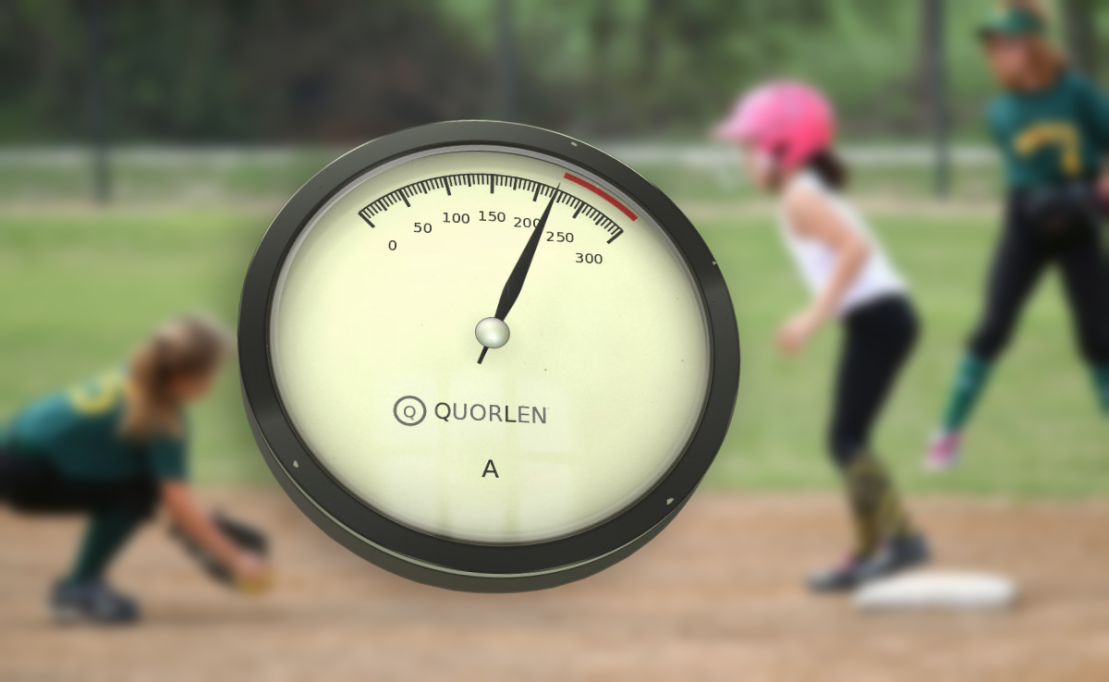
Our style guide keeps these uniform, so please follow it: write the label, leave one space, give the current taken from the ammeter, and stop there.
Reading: 220 A
